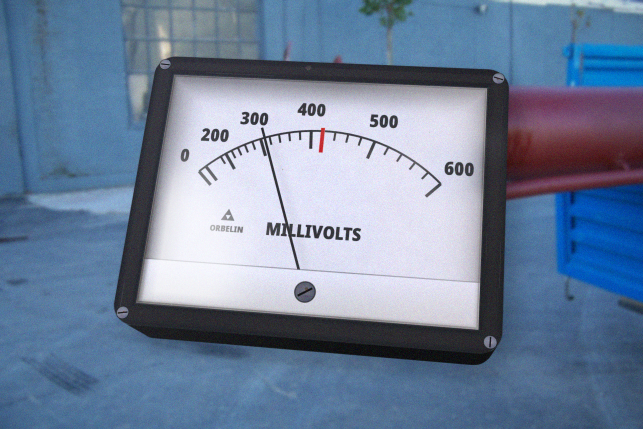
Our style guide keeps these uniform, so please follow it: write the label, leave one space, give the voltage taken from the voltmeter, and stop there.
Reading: 310 mV
